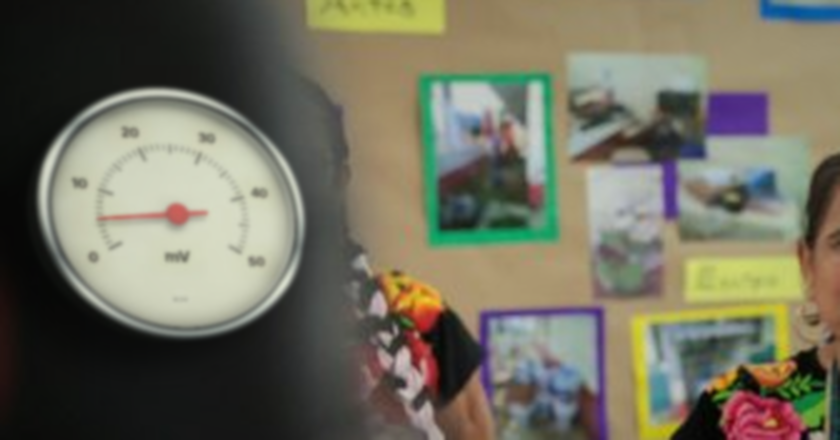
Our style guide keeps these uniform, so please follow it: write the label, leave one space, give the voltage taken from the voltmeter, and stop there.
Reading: 5 mV
